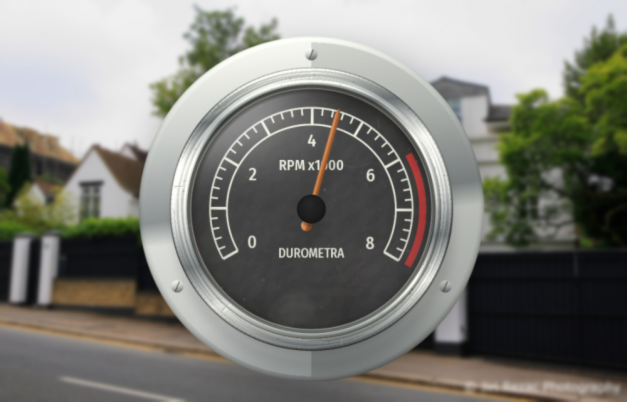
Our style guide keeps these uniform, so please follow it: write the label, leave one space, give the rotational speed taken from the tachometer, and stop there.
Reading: 4500 rpm
